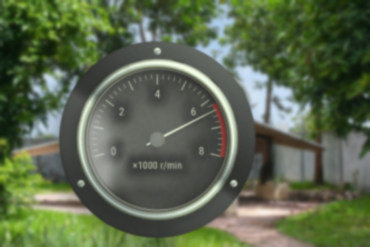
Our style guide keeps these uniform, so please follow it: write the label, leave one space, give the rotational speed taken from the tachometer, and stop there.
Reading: 6400 rpm
